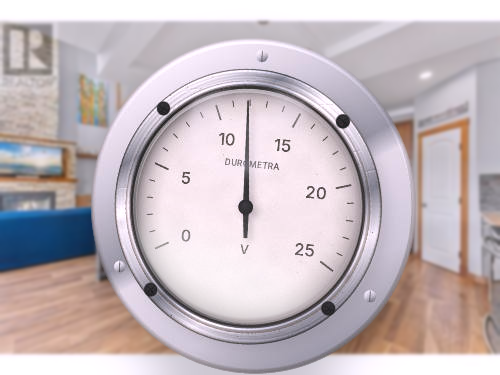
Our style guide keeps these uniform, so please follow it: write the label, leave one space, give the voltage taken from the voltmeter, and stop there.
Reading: 12 V
